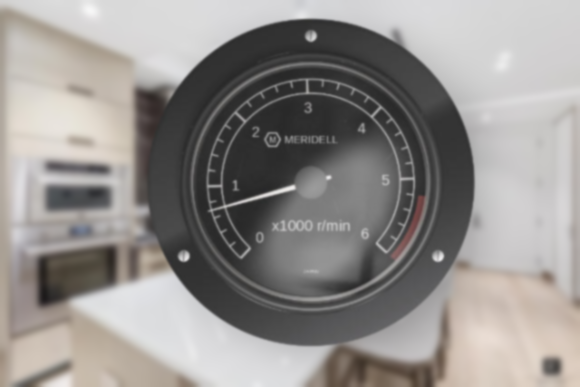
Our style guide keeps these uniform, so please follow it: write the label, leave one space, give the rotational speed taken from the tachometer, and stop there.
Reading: 700 rpm
